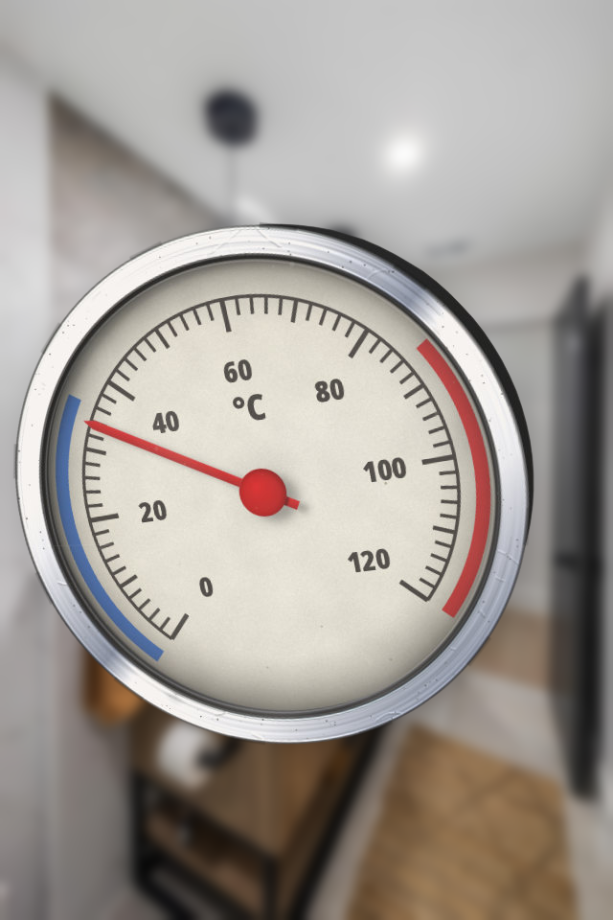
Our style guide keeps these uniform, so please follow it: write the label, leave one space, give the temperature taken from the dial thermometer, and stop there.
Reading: 34 °C
